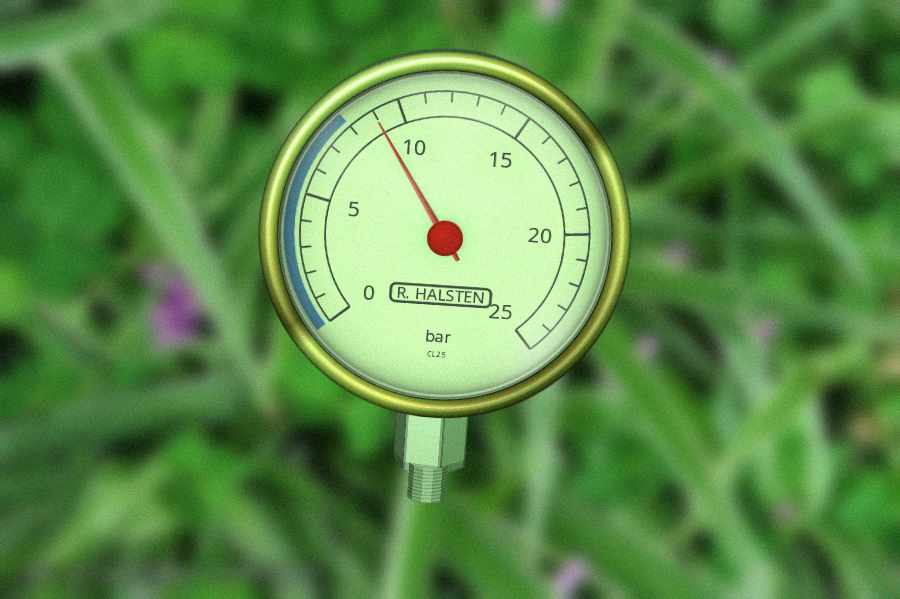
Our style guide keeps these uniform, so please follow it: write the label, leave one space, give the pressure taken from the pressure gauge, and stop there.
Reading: 9 bar
